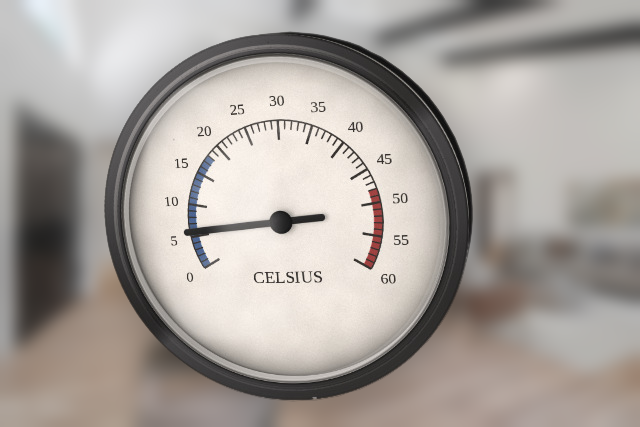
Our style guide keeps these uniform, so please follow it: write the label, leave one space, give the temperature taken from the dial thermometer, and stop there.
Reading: 6 °C
